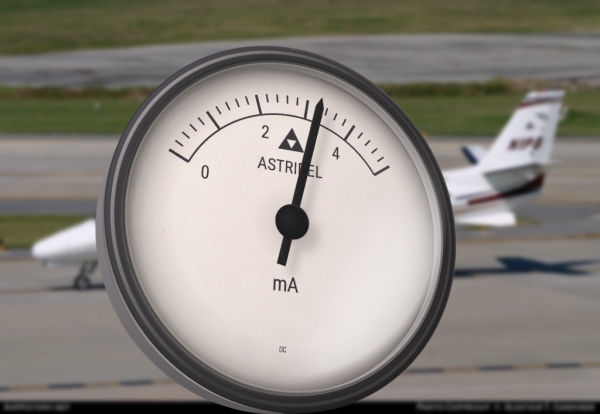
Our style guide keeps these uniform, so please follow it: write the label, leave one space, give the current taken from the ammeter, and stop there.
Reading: 3.2 mA
